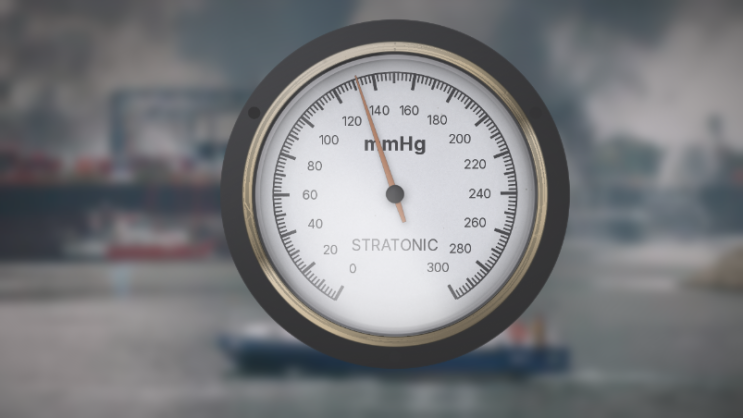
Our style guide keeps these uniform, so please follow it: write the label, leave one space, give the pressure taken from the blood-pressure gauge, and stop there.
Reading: 132 mmHg
